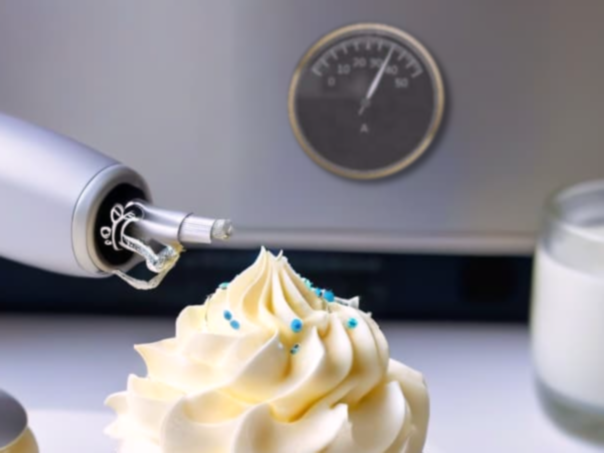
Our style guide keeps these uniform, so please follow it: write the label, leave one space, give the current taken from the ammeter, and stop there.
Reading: 35 A
